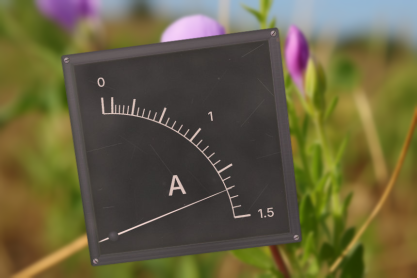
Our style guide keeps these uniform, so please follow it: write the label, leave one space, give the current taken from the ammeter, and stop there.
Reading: 1.35 A
